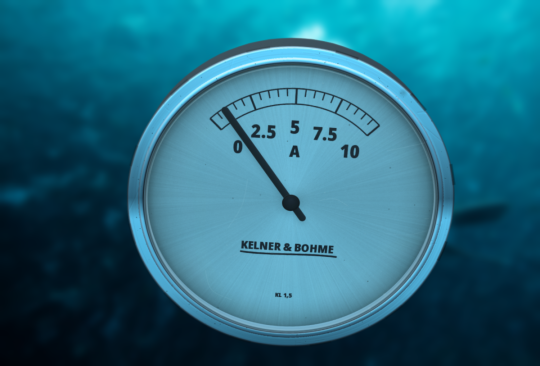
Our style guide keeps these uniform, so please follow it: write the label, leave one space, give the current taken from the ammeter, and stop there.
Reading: 1 A
